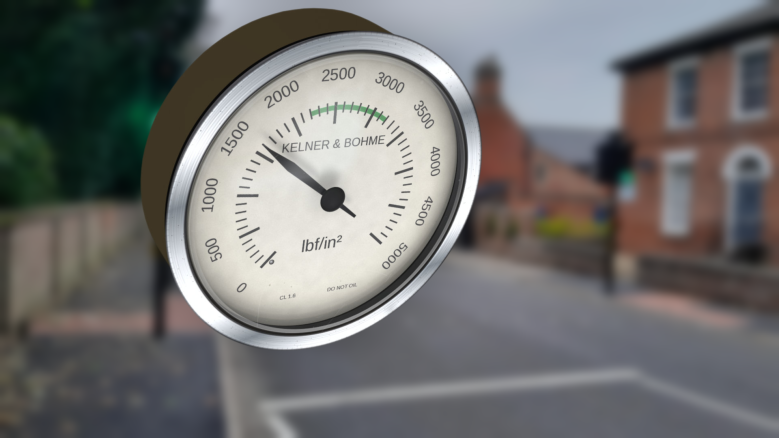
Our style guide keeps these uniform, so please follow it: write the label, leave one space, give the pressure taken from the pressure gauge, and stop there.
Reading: 1600 psi
